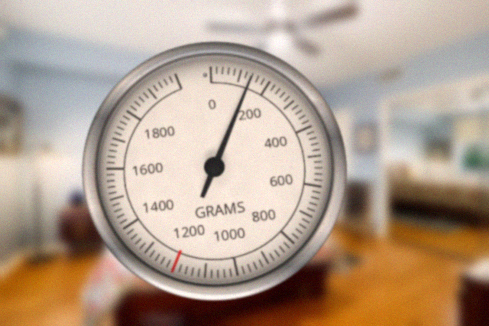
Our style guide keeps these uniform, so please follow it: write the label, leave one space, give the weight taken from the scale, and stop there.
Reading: 140 g
